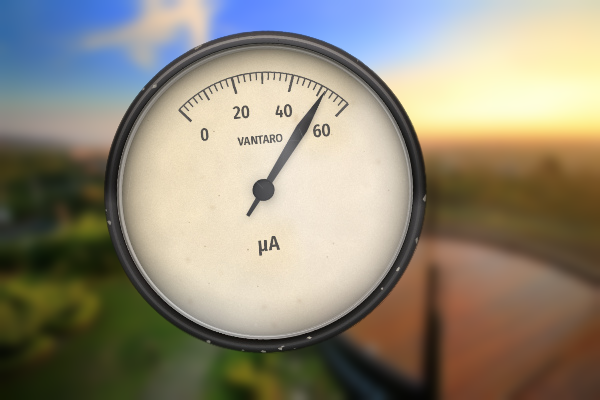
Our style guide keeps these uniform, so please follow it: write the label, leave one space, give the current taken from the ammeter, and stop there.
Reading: 52 µA
